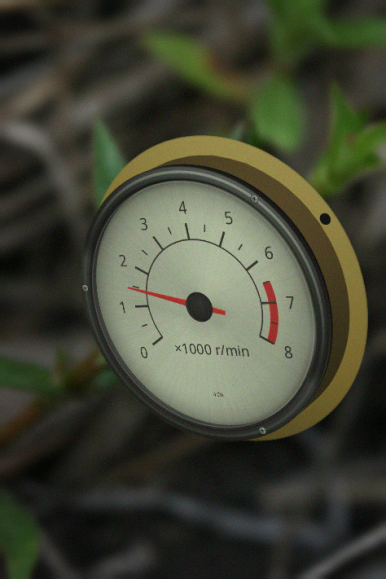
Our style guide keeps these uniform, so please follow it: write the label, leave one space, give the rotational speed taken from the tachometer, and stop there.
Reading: 1500 rpm
